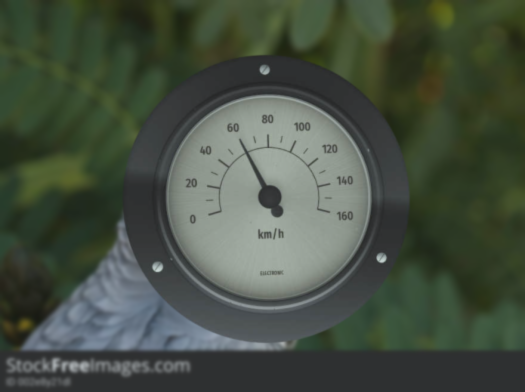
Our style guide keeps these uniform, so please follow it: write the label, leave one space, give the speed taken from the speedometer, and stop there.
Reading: 60 km/h
